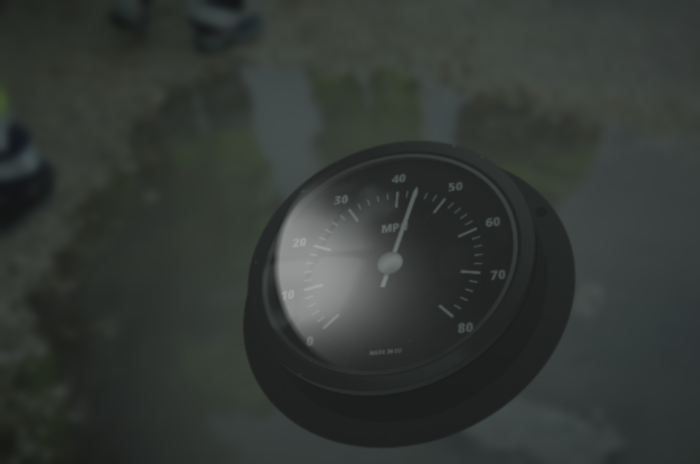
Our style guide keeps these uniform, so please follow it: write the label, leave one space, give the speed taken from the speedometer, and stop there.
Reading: 44 mph
